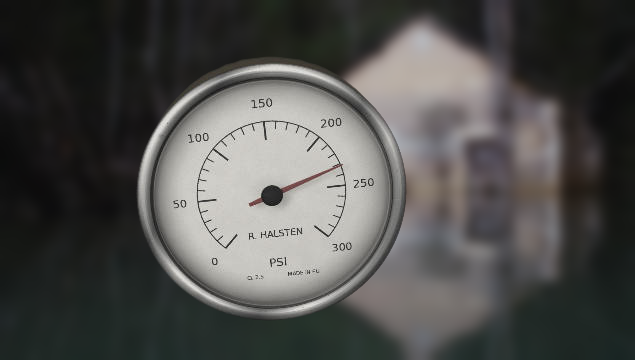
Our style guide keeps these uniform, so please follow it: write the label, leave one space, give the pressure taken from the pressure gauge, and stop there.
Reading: 230 psi
